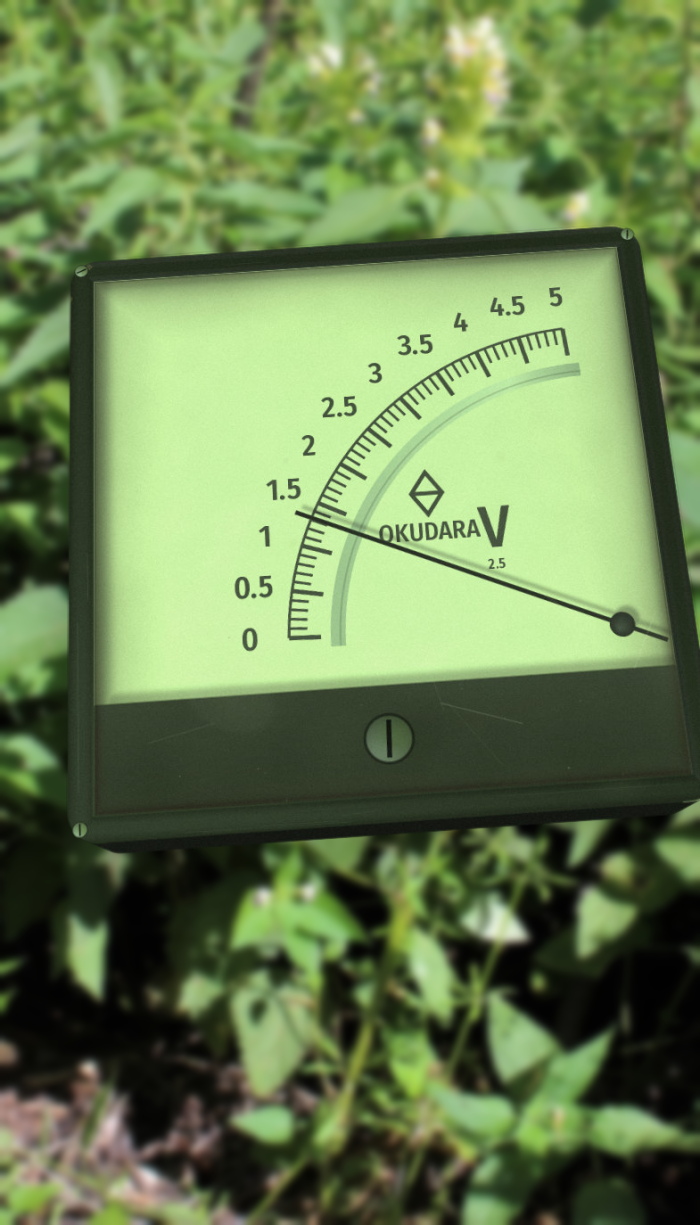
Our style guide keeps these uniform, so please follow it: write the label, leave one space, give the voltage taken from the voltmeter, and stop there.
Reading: 1.3 V
